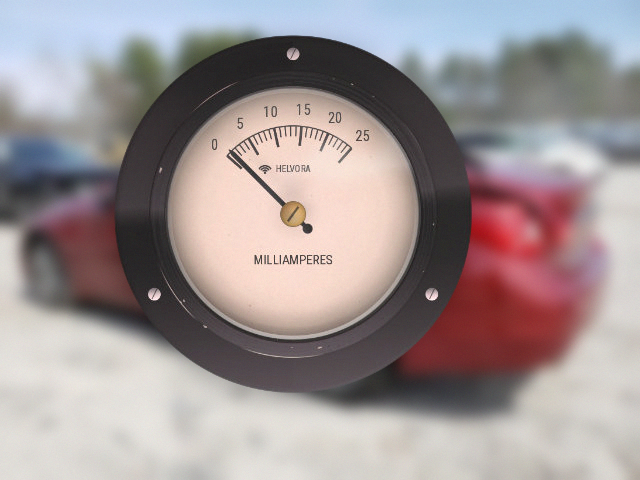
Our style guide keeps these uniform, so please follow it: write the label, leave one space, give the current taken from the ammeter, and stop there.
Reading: 1 mA
